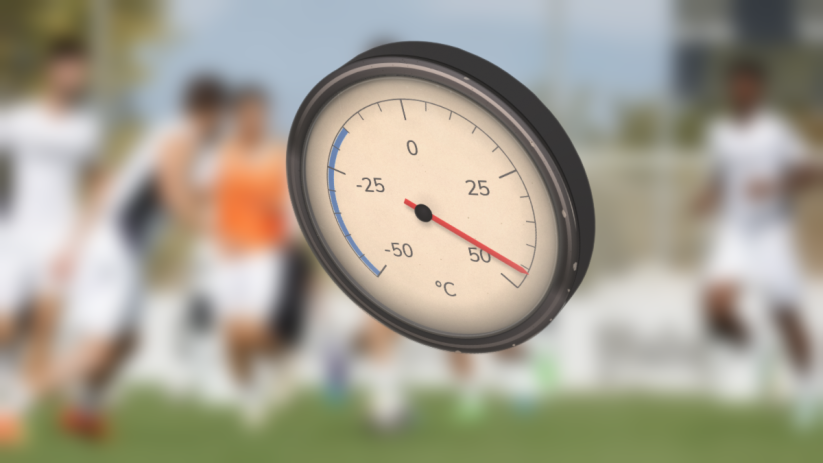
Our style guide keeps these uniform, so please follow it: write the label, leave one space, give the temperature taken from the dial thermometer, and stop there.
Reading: 45 °C
